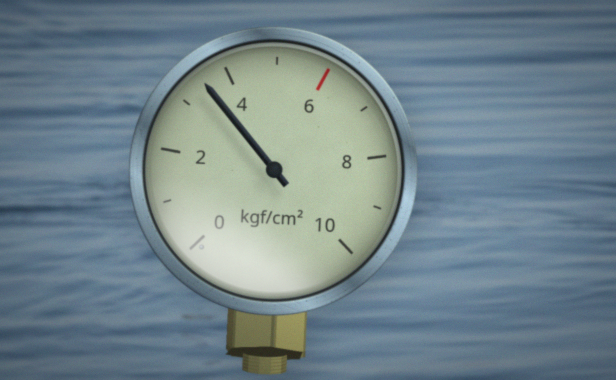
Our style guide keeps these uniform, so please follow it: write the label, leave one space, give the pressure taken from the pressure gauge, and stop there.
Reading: 3.5 kg/cm²
